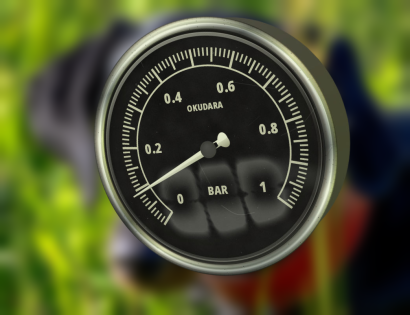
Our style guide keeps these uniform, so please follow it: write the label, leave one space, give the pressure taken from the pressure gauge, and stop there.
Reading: 0.09 bar
